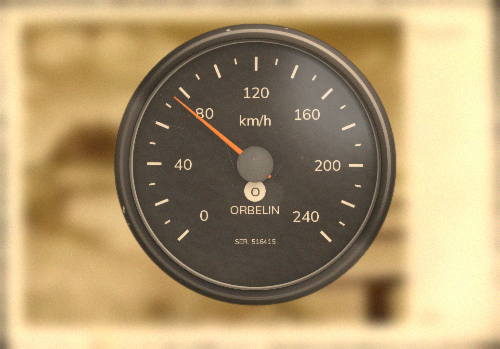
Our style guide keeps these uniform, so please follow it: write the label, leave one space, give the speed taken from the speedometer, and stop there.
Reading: 75 km/h
